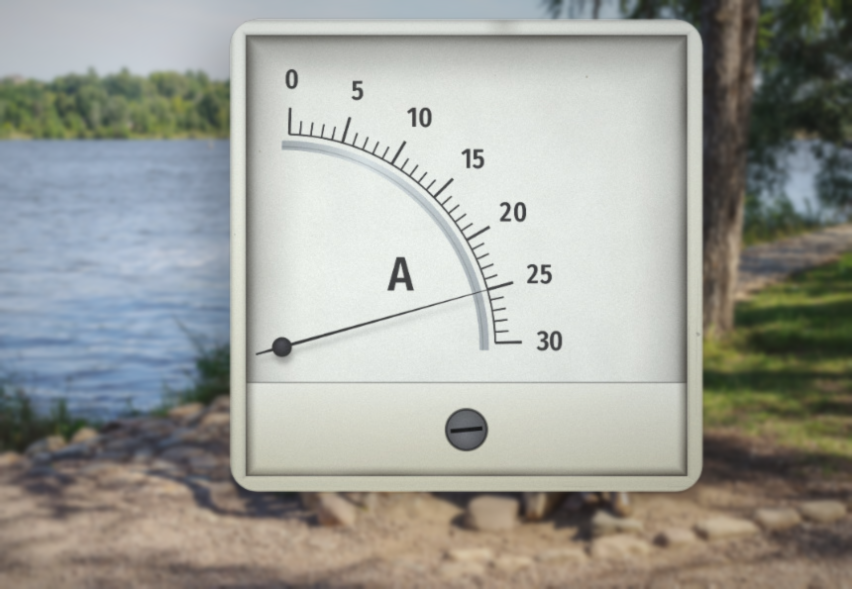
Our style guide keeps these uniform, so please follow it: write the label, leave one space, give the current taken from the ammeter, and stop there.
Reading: 25 A
